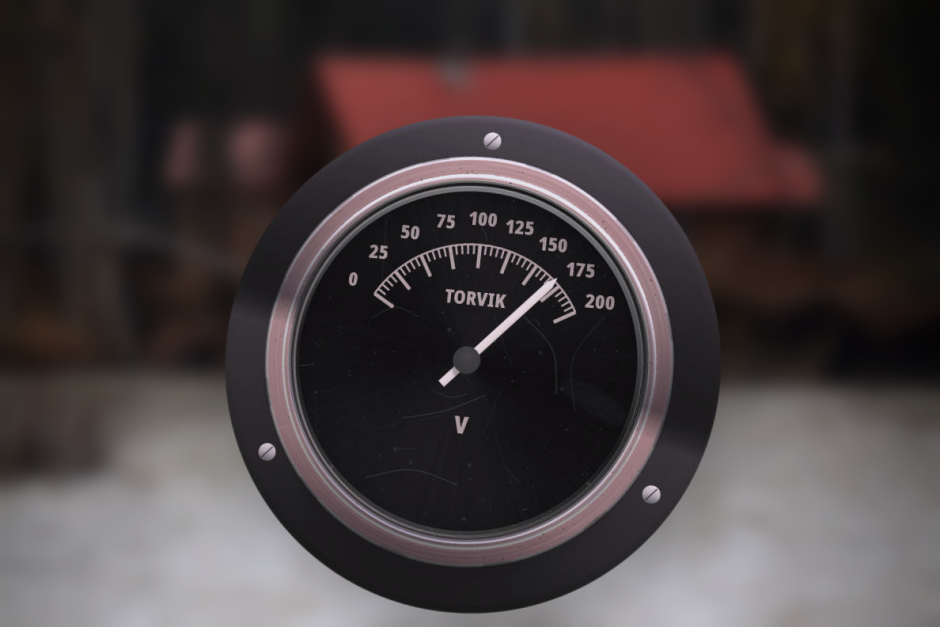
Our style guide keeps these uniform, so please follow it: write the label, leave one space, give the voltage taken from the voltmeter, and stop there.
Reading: 170 V
